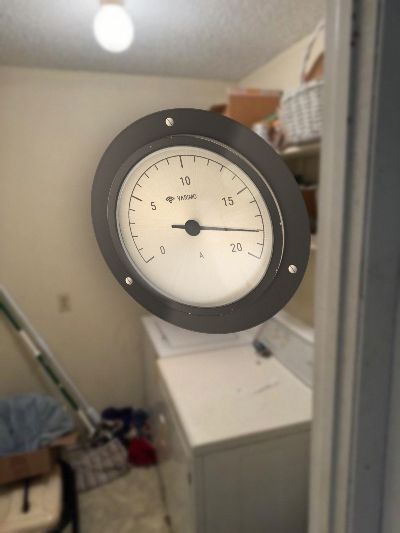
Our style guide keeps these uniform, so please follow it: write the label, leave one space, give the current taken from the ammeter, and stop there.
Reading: 18 A
